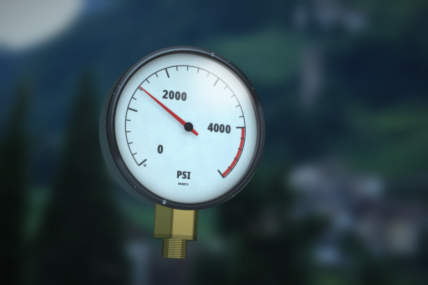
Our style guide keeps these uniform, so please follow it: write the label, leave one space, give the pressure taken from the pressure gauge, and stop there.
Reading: 1400 psi
